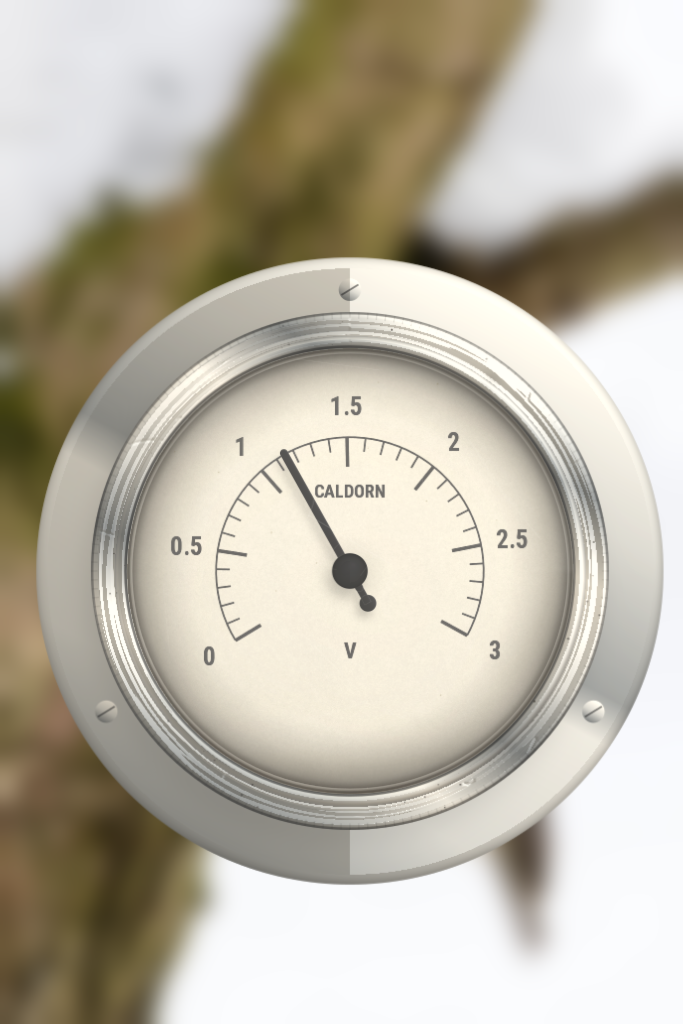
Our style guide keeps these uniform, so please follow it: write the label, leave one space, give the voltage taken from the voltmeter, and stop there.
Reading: 1.15 V
